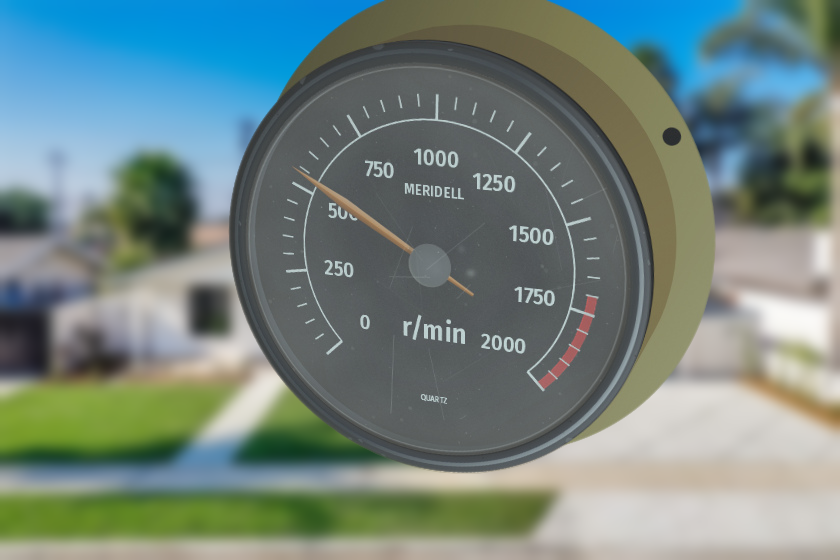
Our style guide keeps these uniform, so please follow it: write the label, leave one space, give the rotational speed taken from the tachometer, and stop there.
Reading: 550 rpm
